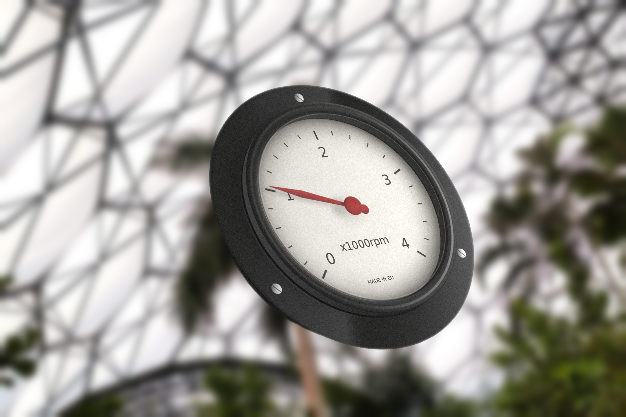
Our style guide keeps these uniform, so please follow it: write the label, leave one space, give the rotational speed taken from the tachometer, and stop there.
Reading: 1000 rpm
